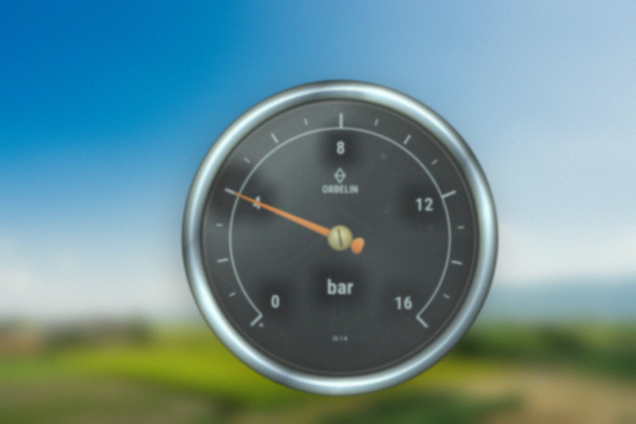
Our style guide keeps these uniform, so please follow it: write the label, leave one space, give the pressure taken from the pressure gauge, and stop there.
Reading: 4 bar
